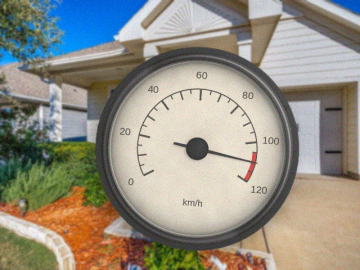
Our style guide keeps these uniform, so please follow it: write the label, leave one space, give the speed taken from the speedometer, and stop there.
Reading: 110 km/h
